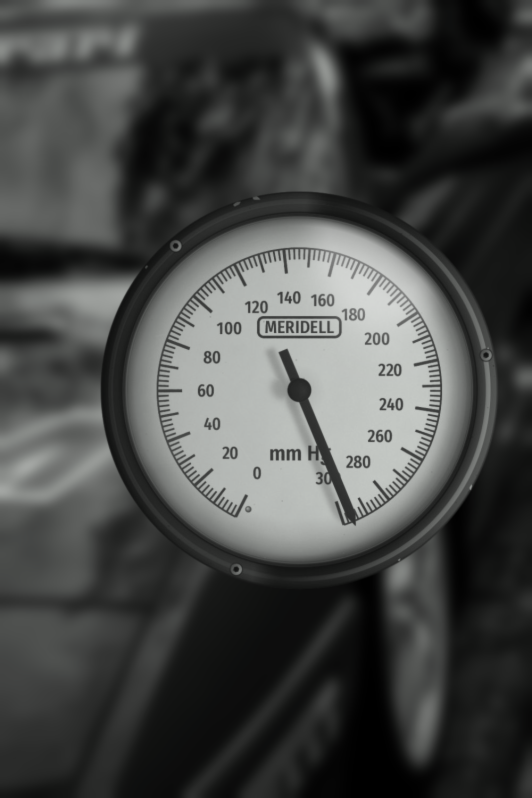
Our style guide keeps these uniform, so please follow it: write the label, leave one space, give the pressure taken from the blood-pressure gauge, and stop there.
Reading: 296 mmHg
